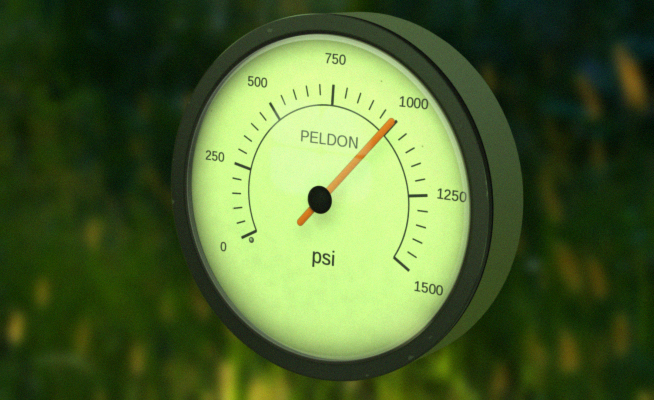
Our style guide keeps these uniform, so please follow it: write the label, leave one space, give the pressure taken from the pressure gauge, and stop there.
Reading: 1000 psi
